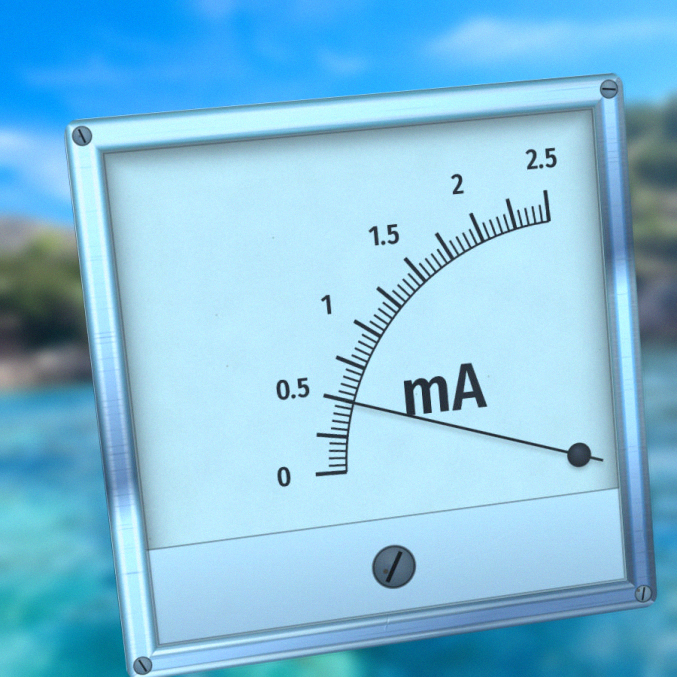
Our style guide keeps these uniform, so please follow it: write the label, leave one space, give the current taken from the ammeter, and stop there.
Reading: 0.5 mA
